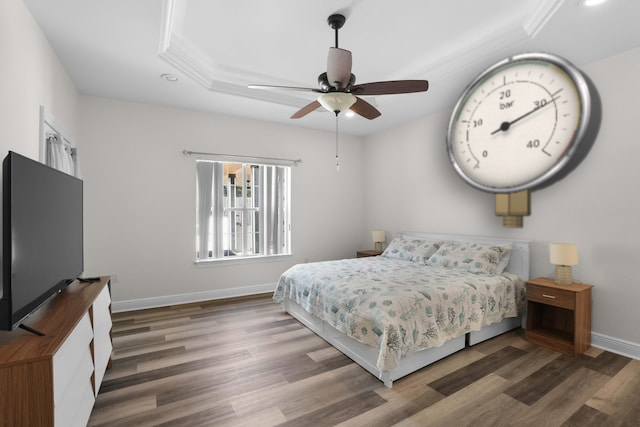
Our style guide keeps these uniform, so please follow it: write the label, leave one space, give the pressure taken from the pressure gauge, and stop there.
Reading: 31 bar
